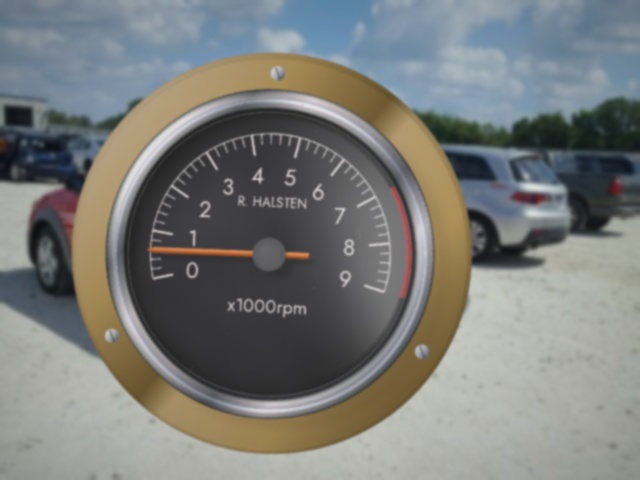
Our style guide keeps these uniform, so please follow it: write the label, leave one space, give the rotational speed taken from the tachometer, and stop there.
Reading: 600 rpm
